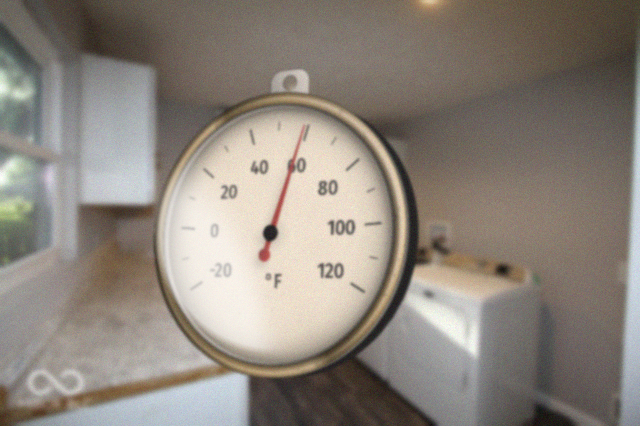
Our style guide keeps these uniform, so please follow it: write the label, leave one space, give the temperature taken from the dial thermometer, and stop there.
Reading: 60 °F
